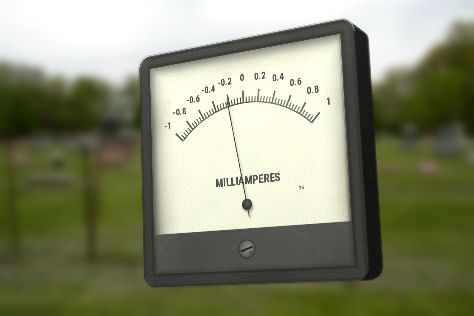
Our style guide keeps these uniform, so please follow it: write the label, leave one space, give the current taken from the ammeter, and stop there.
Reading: -0.2 mA
